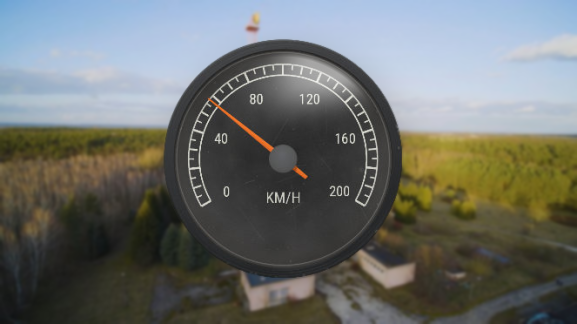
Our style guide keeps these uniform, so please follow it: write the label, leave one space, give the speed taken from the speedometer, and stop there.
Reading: 57.5 km/h
